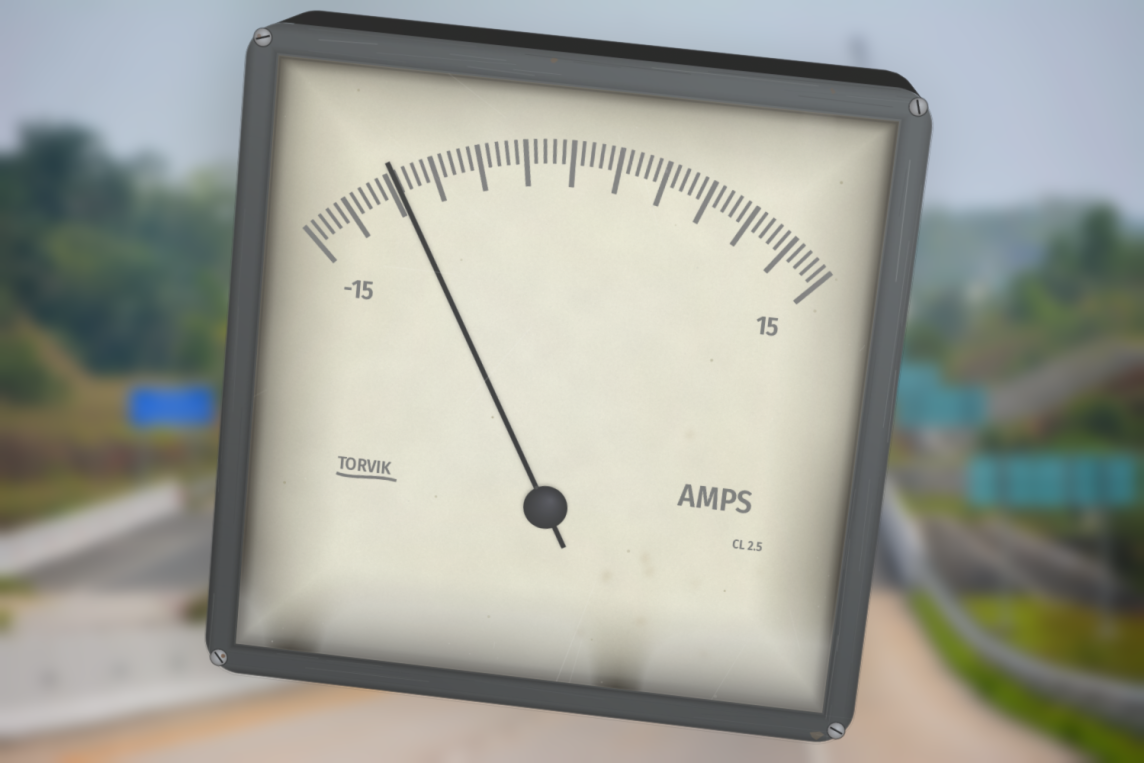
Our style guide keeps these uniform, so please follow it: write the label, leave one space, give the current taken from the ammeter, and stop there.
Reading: -9.5 A
